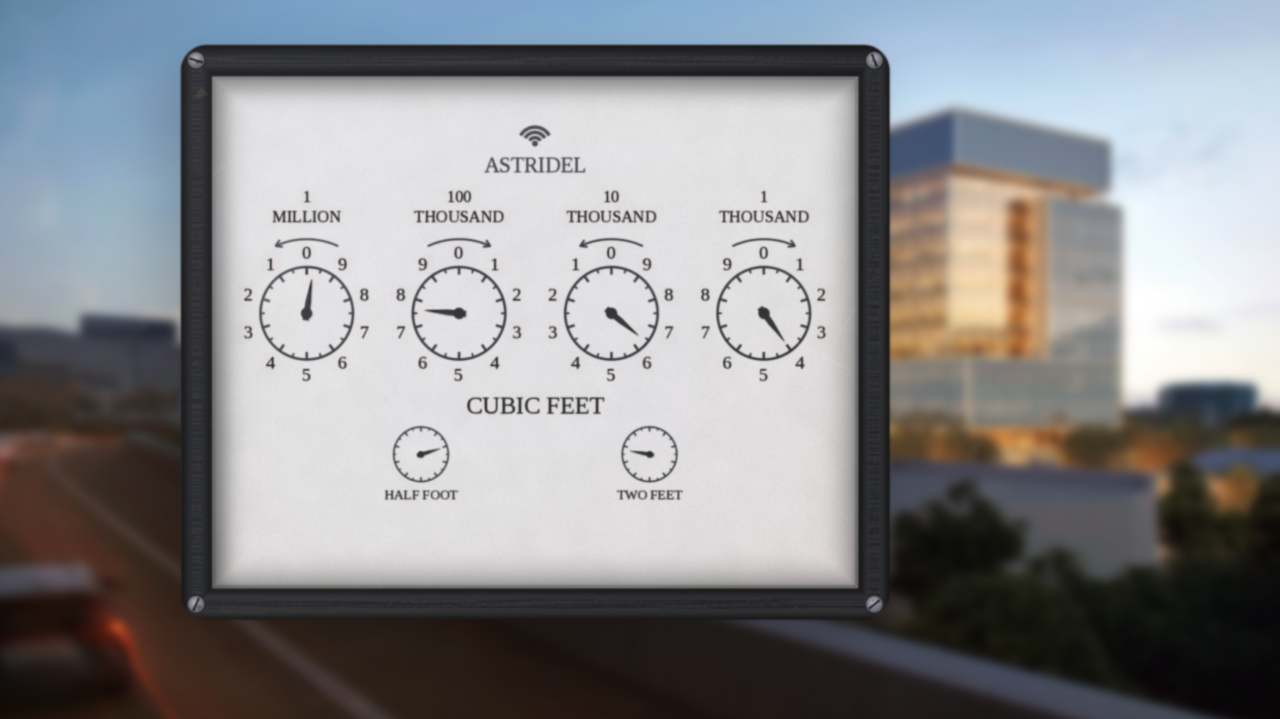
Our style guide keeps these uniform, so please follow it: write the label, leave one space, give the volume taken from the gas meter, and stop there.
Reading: 976400 ft³
